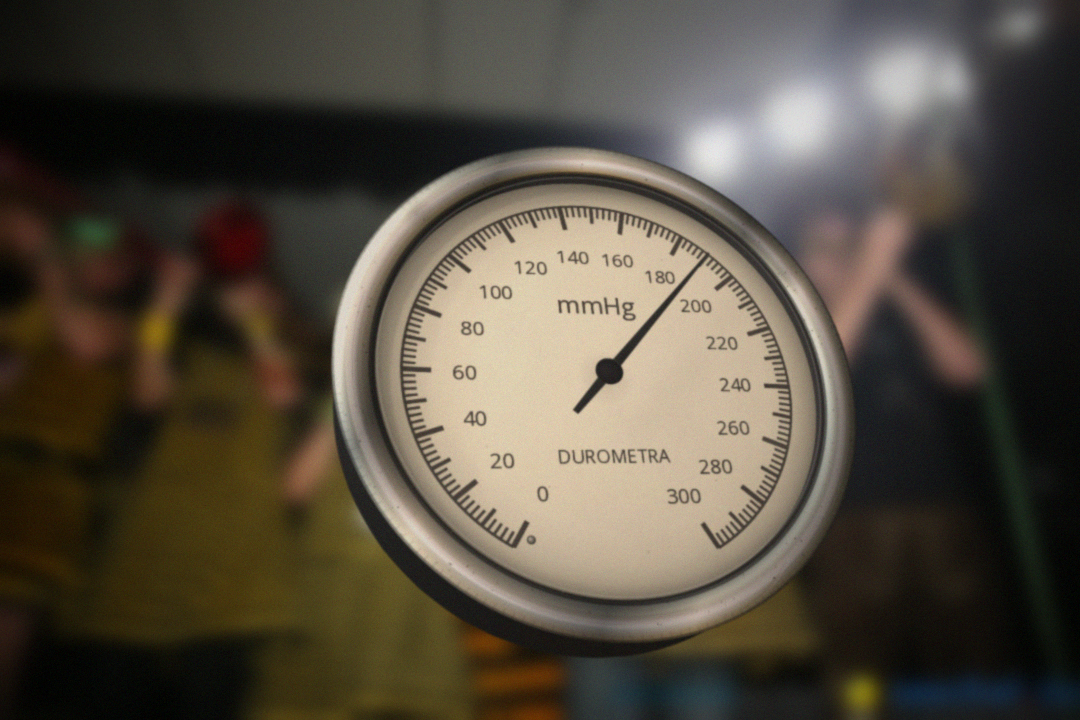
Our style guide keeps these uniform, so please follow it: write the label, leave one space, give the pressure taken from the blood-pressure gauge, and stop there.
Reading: 190 mmHg
